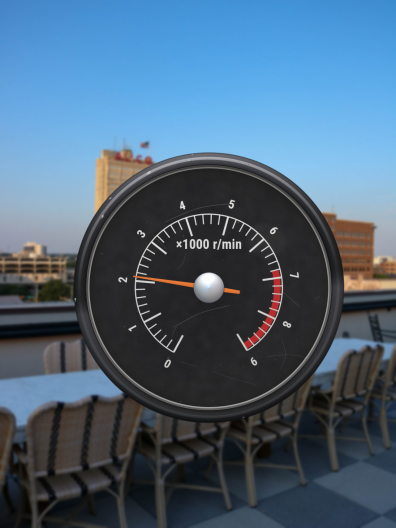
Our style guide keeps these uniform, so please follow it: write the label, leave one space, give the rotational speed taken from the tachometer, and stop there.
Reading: 2100 rpm
